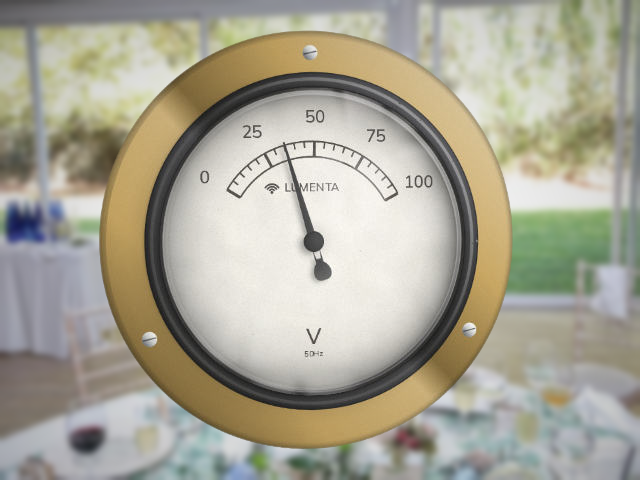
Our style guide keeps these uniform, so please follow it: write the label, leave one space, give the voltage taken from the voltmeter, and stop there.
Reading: 35 V
